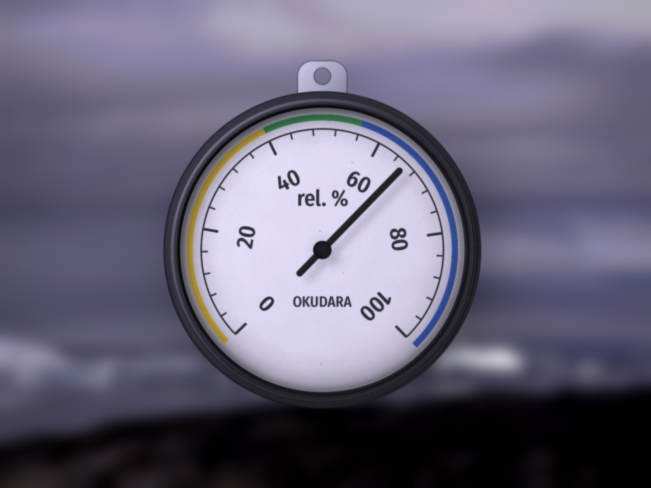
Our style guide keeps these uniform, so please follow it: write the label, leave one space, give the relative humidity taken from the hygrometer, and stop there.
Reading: 66 %
